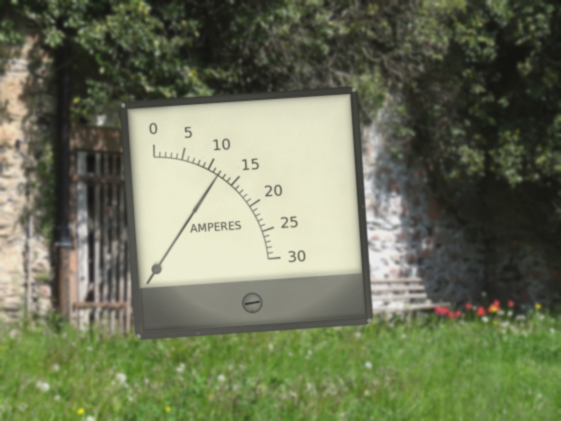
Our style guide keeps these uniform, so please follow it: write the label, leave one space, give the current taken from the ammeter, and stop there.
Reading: 12 A
